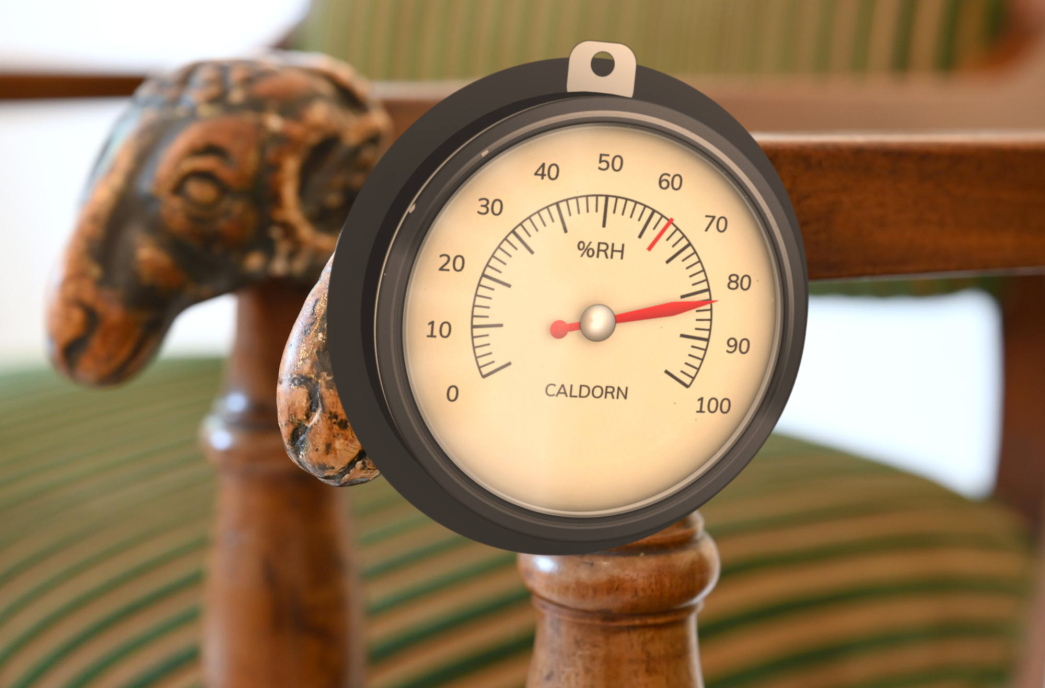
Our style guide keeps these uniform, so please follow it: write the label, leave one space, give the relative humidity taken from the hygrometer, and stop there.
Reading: 82 %
